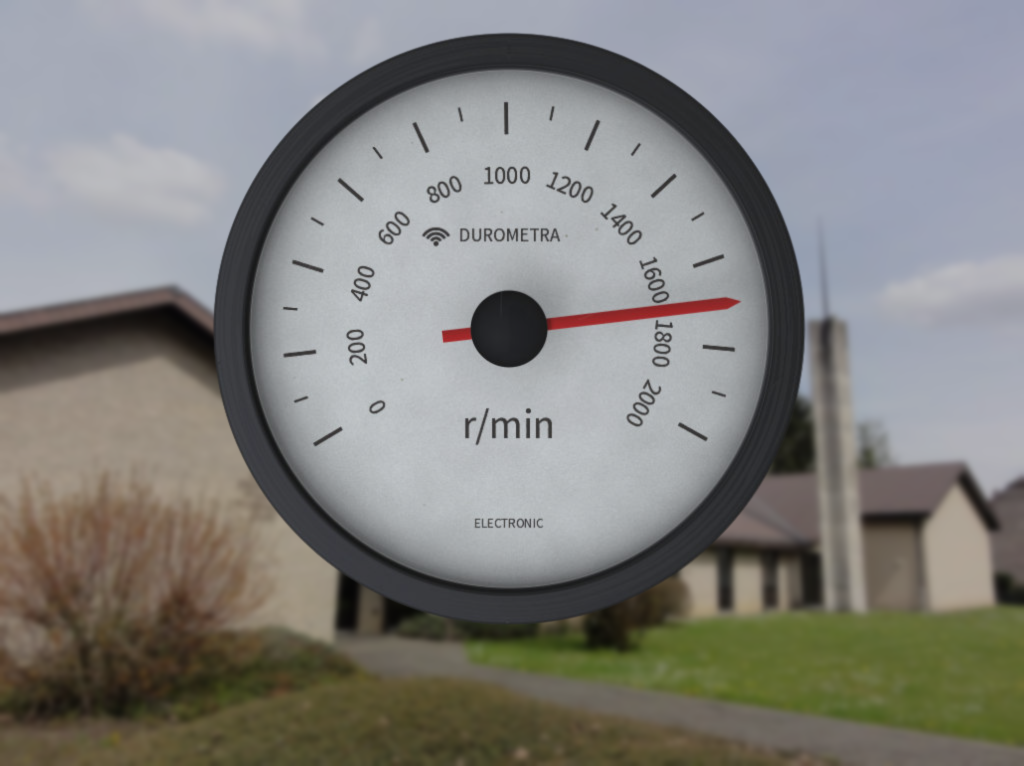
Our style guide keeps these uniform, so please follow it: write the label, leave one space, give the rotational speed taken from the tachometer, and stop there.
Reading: 1700 rpm
